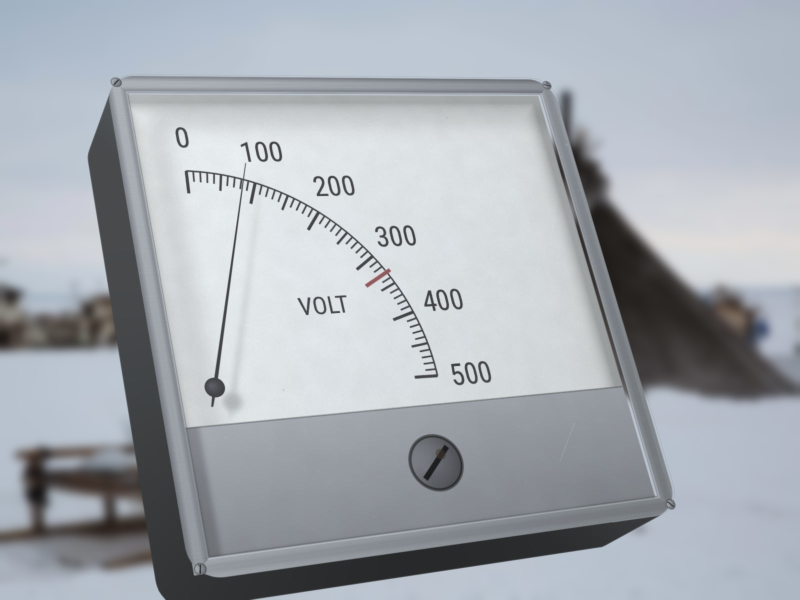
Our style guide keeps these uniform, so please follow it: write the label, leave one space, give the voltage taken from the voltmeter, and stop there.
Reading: 80 V
